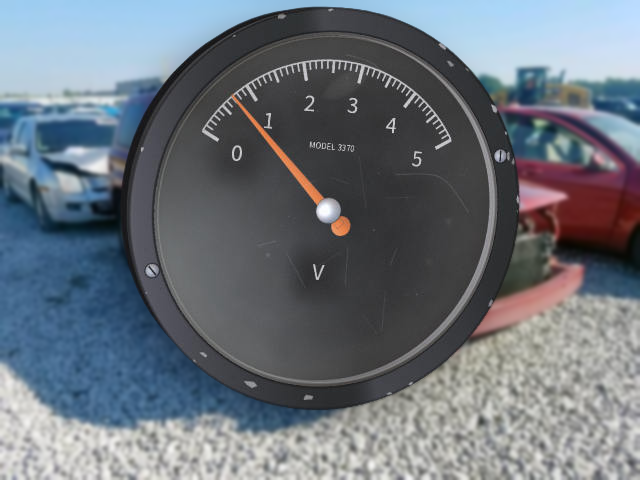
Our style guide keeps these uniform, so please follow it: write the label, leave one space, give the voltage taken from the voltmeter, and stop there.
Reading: 0.7 V
